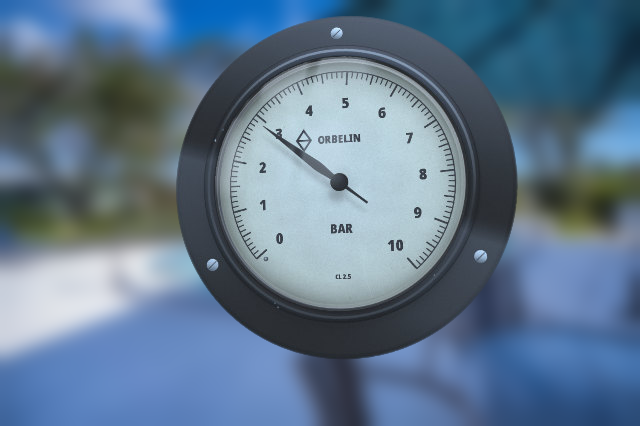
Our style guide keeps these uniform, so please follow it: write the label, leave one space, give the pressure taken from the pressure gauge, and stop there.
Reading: 2.9 bar
